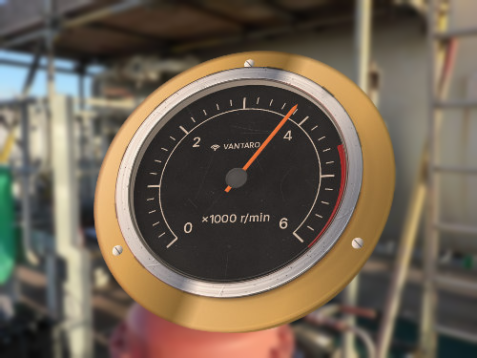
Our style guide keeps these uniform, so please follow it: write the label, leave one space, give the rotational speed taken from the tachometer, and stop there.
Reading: 3800 rpm
